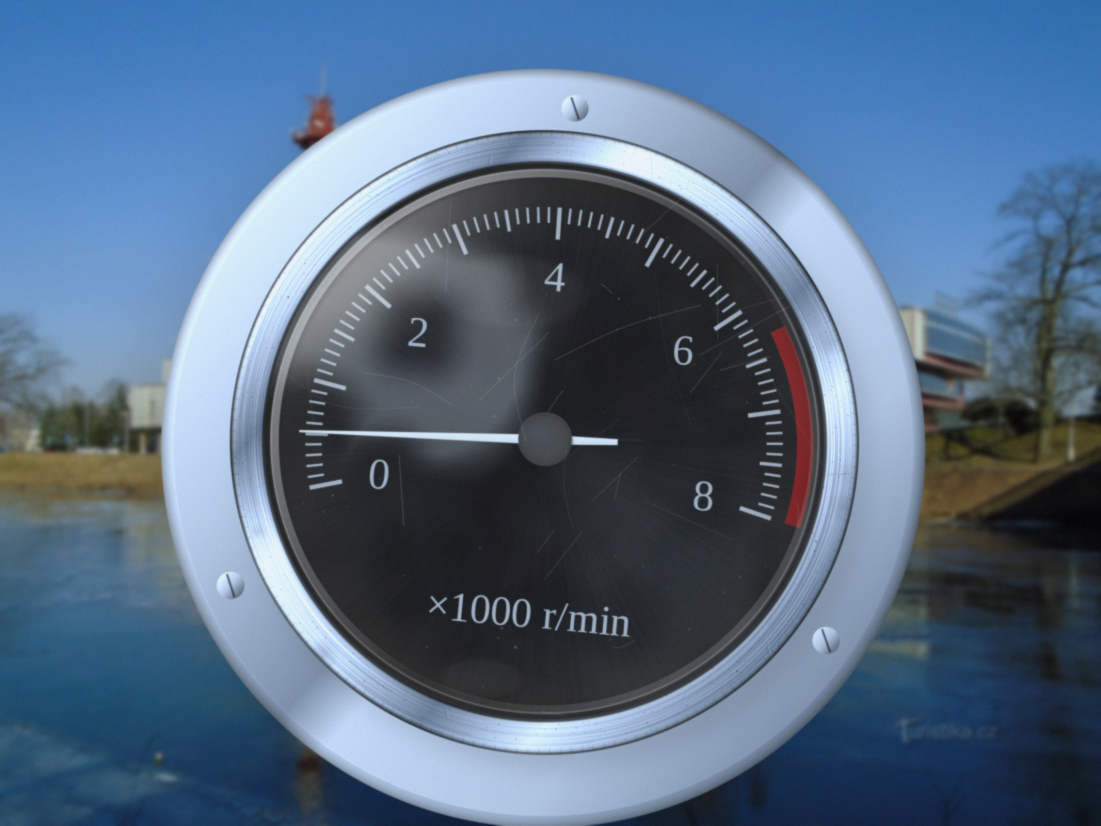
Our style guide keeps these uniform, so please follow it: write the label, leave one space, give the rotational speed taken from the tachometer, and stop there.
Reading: 500 rpm
